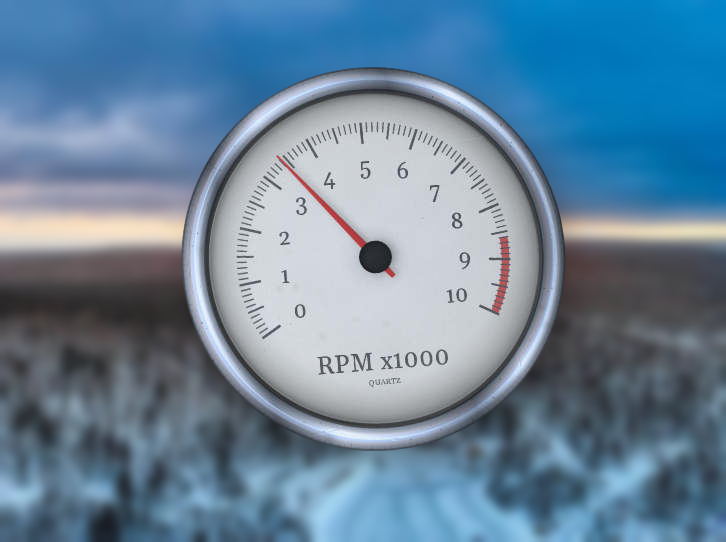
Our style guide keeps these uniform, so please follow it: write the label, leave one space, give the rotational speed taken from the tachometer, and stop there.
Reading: 3400 rpm
